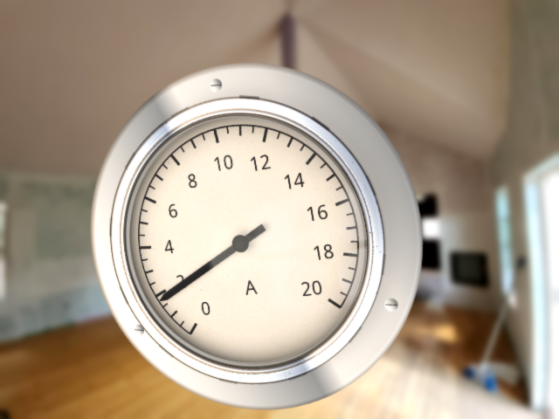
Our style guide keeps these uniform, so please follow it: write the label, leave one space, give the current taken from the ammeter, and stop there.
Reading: 1.75 A
